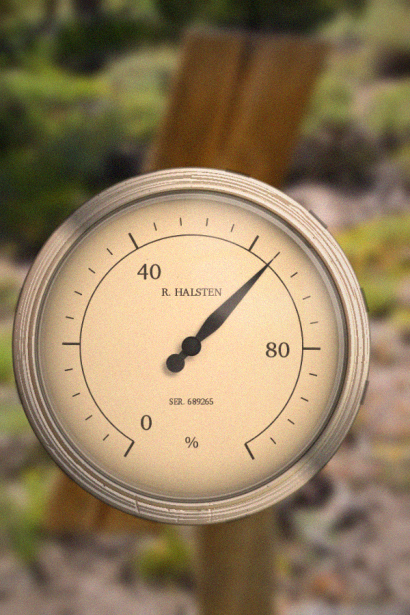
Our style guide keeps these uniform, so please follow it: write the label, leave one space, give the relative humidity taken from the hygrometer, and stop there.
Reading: 64 %
